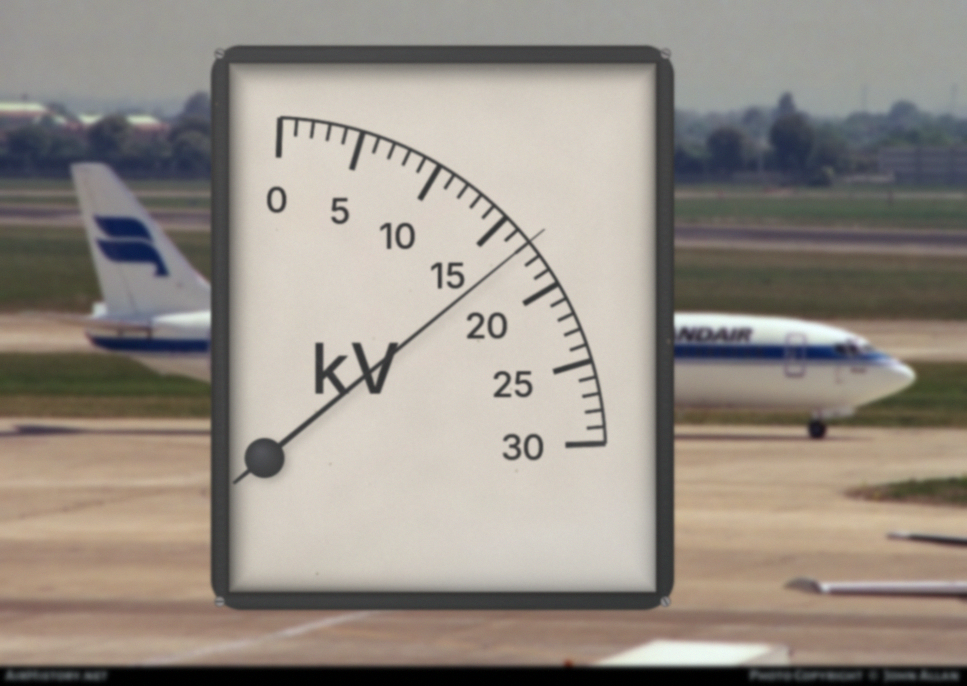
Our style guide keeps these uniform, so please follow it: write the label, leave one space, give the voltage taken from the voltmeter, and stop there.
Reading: 17 kV
